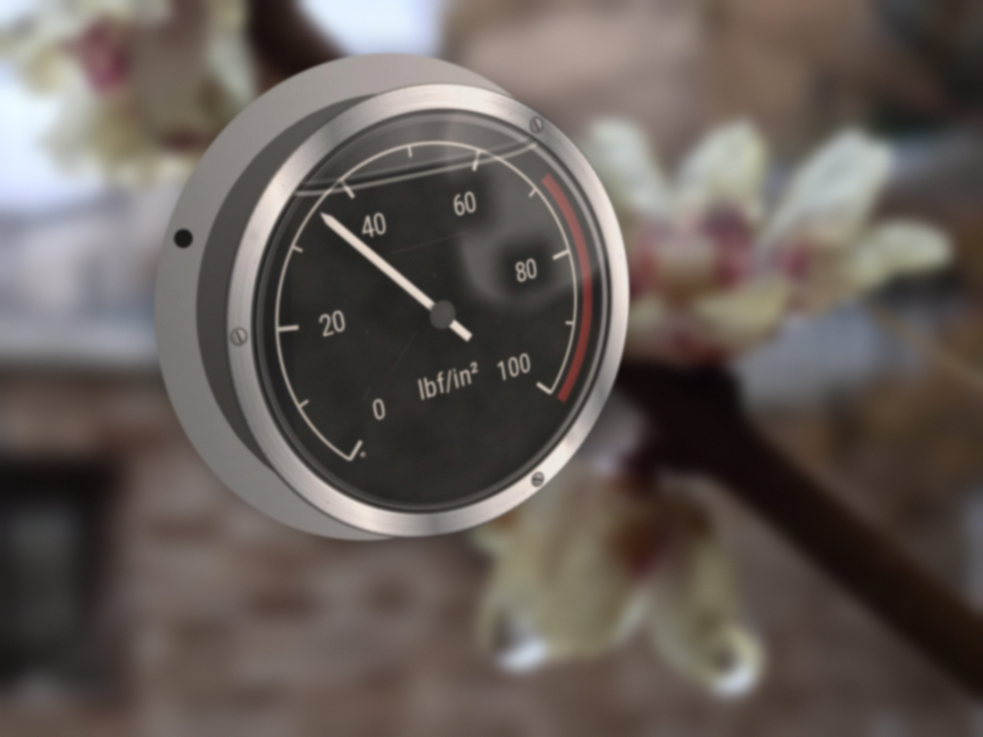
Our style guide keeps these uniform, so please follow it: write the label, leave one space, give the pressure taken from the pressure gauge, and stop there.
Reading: 35 psi
